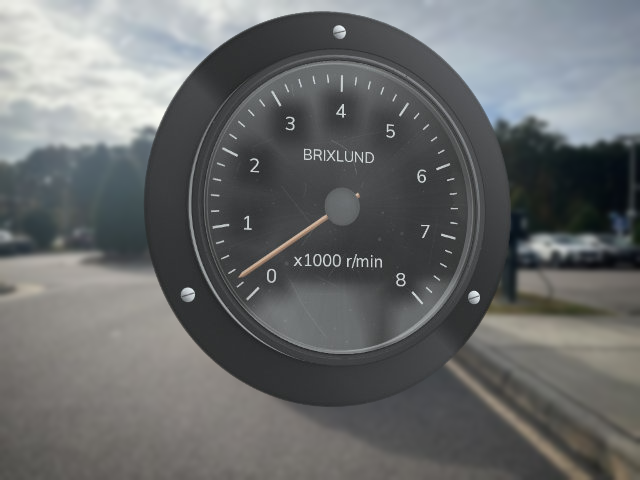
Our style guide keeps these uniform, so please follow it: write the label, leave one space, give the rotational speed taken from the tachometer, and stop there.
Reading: 300 rpm
